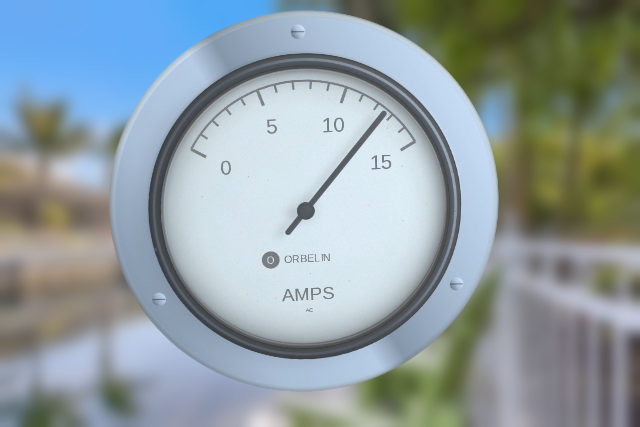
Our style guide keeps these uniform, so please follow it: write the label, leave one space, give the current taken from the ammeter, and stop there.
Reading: 12.5 A
